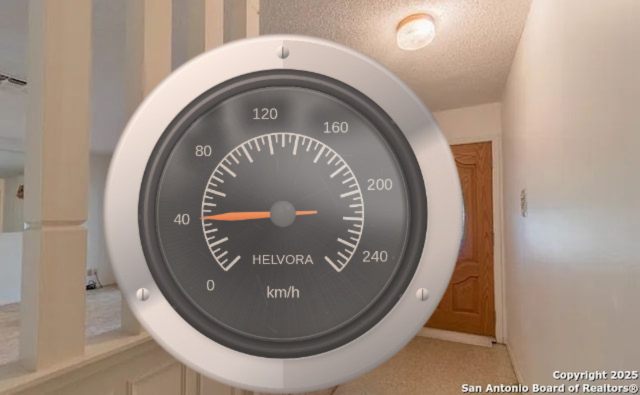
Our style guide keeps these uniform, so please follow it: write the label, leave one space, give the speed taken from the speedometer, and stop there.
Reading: 40 km/h
